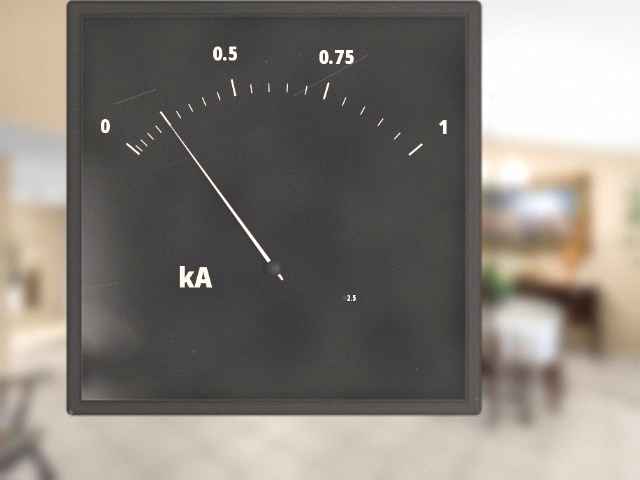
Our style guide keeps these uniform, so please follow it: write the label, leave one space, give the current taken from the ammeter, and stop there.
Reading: 0.25 kA
